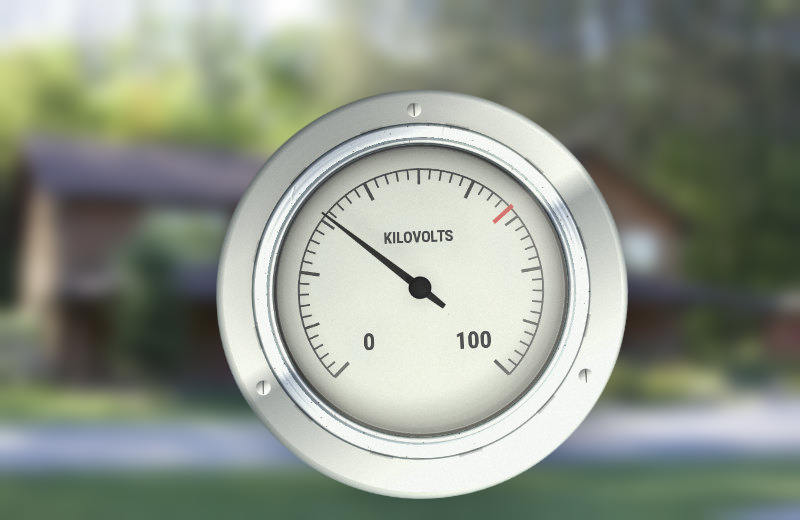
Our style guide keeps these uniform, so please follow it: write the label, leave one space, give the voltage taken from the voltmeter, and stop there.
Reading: 31 kV
